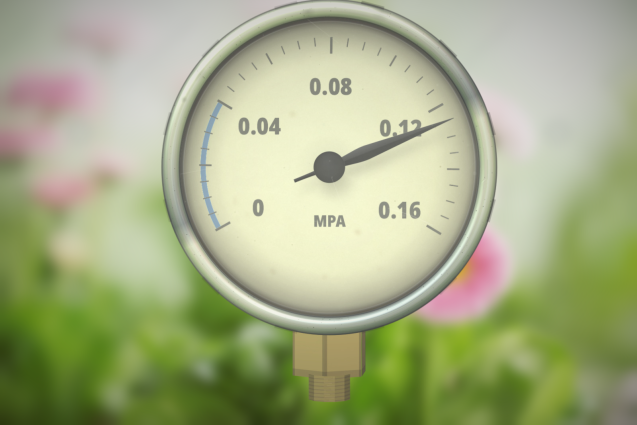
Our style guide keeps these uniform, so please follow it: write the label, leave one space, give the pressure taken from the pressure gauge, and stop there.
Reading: 0.125 MPa
